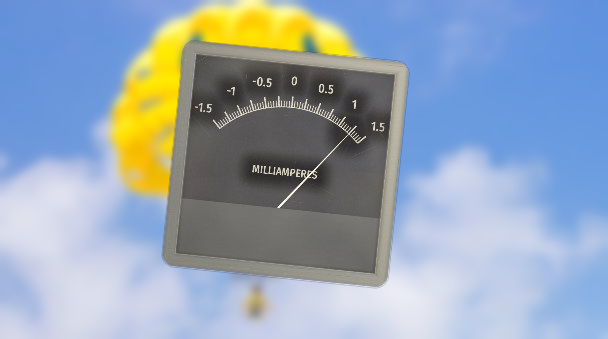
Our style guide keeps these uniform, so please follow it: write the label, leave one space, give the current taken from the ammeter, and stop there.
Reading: 1.25 mA
